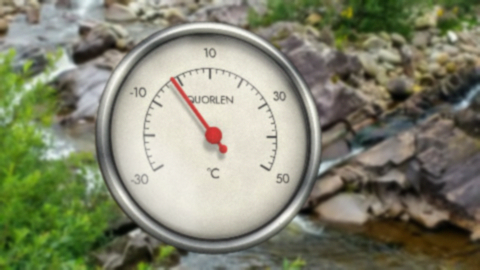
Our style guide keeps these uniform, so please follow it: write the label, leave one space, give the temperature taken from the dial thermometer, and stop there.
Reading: -2 °C
